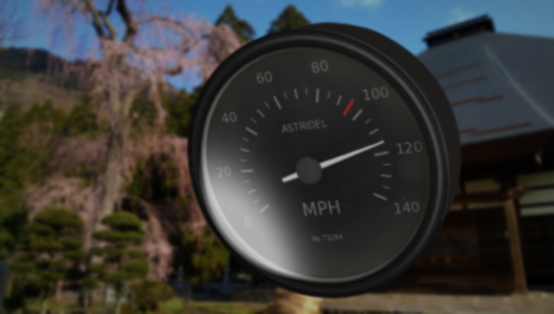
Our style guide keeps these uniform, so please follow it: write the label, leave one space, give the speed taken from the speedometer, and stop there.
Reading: 115 mph
